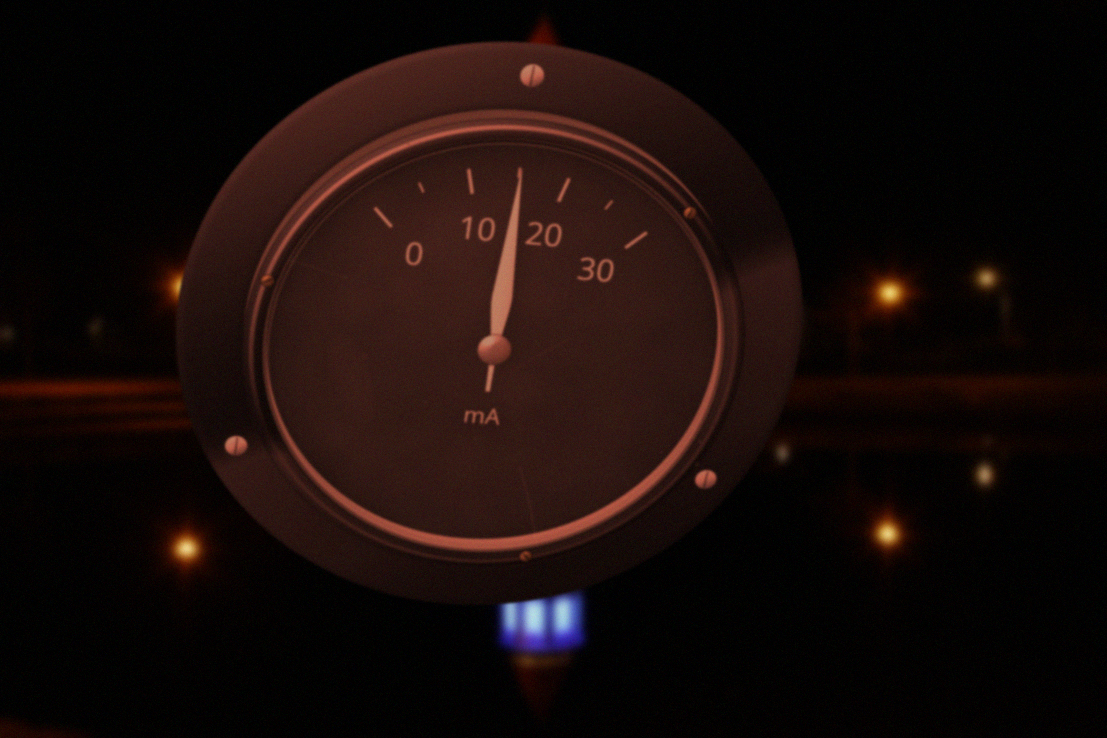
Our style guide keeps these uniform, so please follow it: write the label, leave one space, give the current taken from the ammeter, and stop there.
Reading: 15 mA
